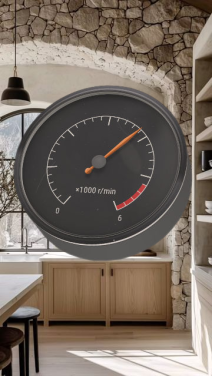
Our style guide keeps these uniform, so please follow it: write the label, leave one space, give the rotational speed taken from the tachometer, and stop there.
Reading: 3800 rpm
